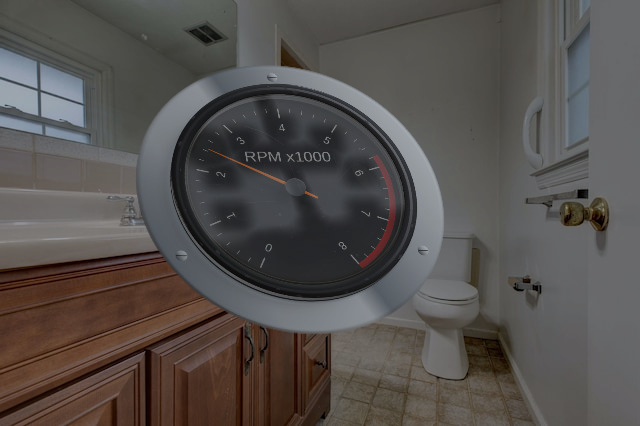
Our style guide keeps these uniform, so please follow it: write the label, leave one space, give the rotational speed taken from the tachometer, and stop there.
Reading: 2400 rpm
